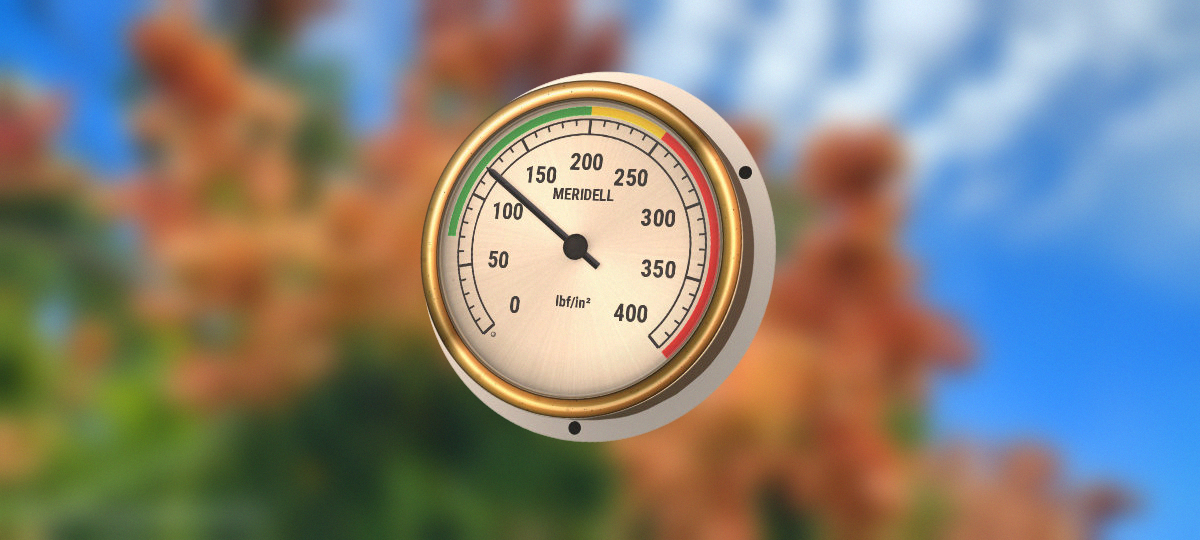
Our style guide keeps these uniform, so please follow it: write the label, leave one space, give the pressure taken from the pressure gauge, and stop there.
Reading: 120 psi
